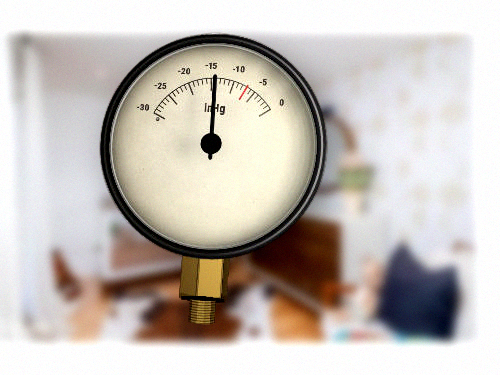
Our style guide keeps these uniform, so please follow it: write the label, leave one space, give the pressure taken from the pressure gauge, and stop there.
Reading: -14 inHg
